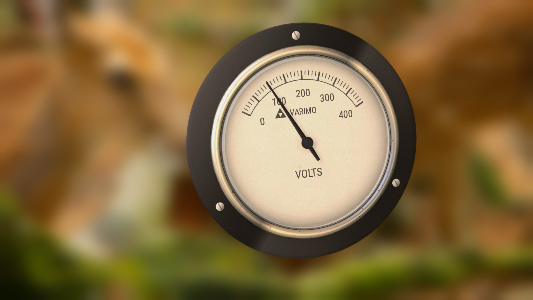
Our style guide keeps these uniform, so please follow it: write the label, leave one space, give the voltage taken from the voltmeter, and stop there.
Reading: 100 V
